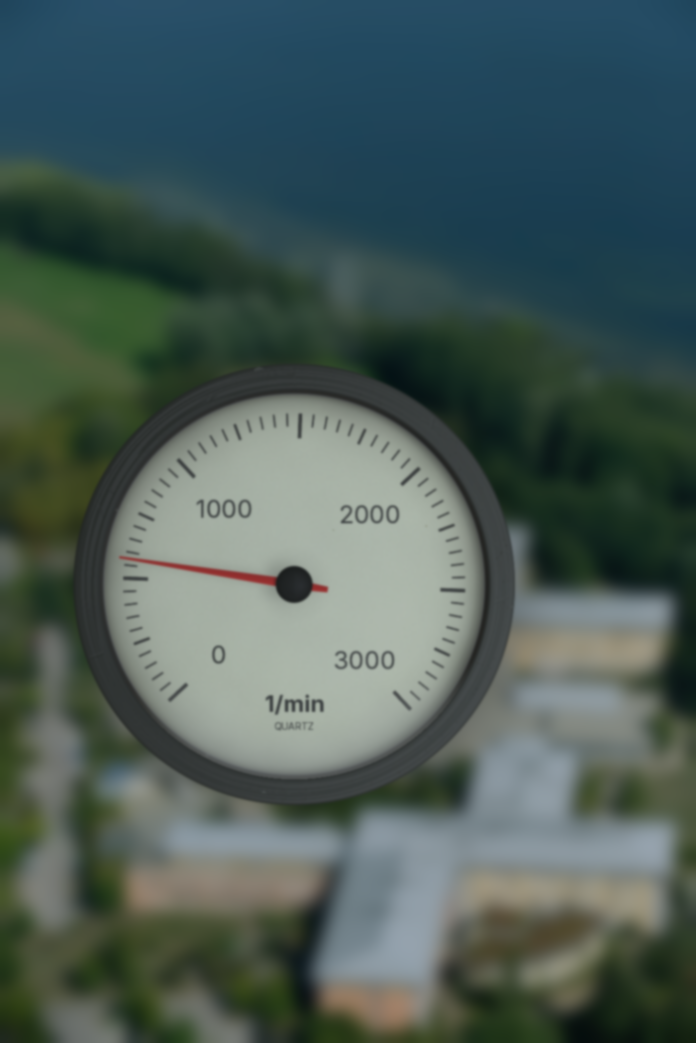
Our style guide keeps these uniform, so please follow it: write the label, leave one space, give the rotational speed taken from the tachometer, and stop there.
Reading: 575 rpm
